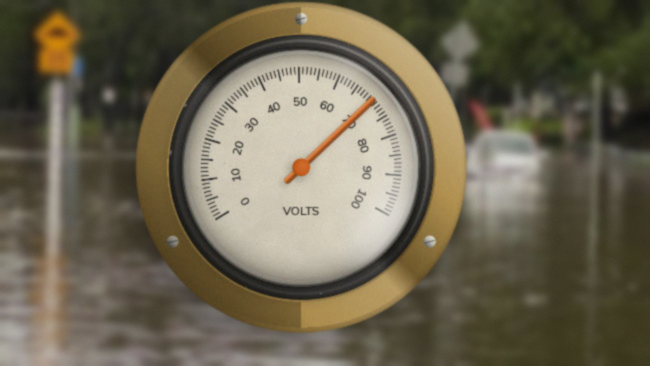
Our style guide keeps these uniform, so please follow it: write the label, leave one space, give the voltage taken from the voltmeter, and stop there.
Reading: 70 V
